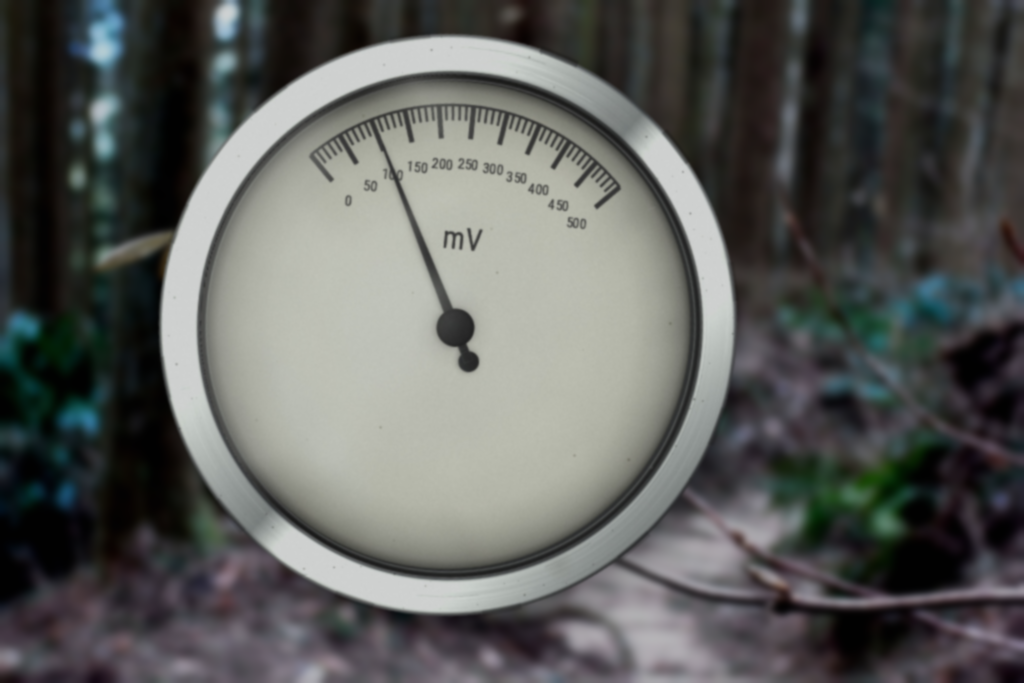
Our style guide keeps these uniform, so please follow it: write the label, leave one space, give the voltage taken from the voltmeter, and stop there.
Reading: 100 mV
